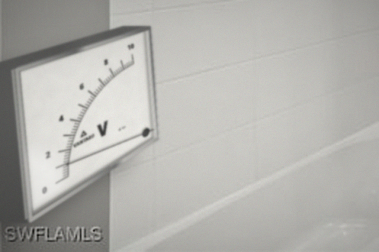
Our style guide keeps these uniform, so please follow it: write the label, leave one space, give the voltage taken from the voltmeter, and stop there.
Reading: 1 V
